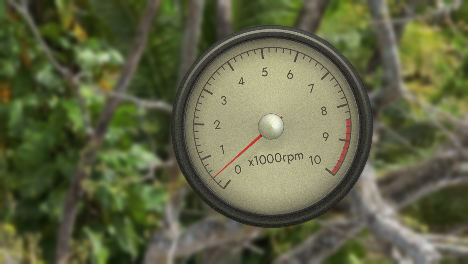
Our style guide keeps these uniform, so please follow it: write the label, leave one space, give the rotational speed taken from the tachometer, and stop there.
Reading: 400 rpm
